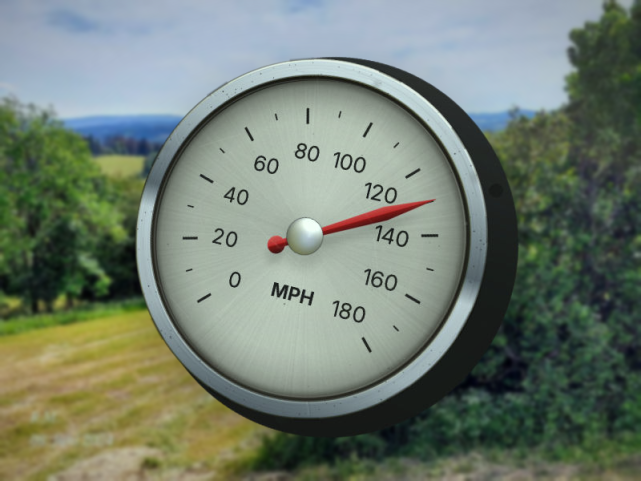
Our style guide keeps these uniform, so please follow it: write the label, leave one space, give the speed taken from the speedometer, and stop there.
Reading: 130 mph
